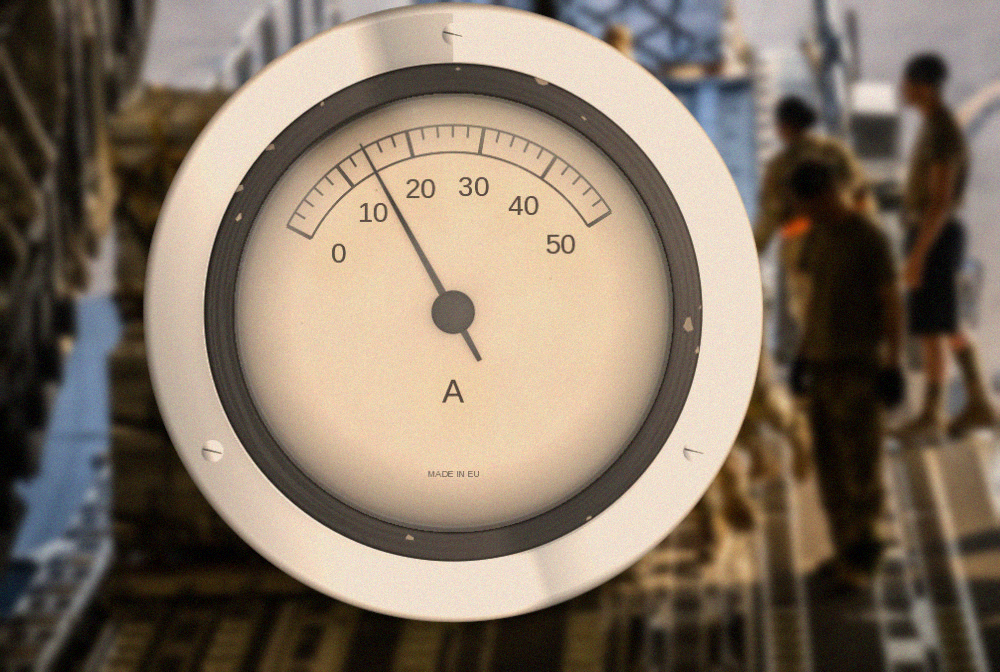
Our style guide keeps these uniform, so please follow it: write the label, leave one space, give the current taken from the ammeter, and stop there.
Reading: 14 A
